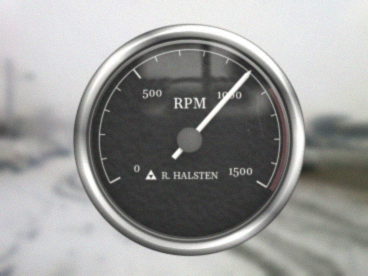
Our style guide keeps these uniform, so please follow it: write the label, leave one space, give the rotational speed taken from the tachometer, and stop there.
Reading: 1000 rpm
